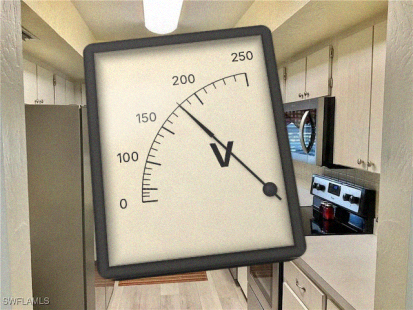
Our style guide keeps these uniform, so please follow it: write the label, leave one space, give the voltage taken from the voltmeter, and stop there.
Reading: 180 V
